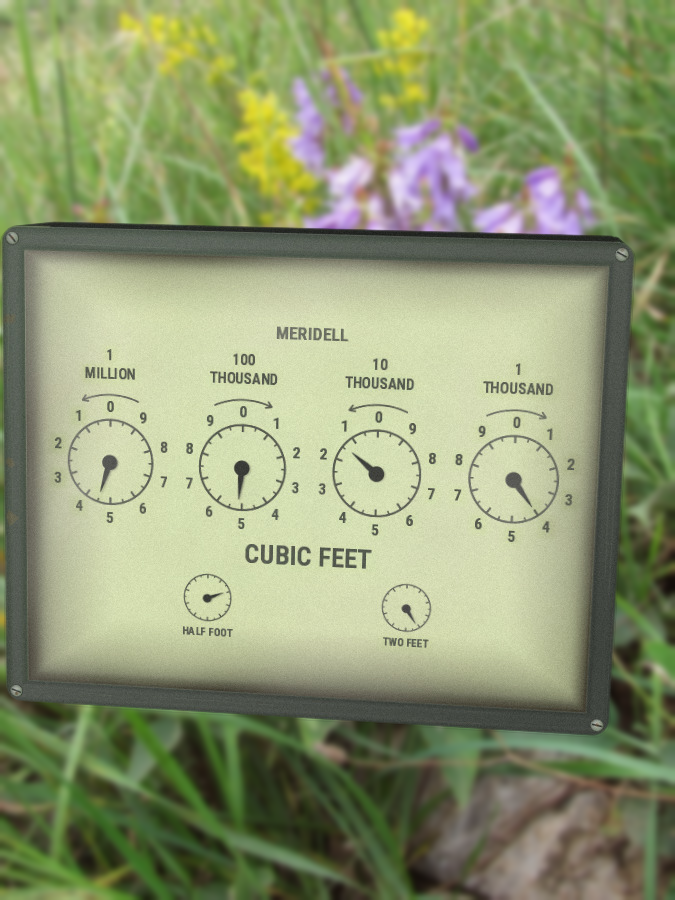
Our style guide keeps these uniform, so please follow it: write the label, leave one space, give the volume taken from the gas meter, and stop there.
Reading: 451400 ft³
